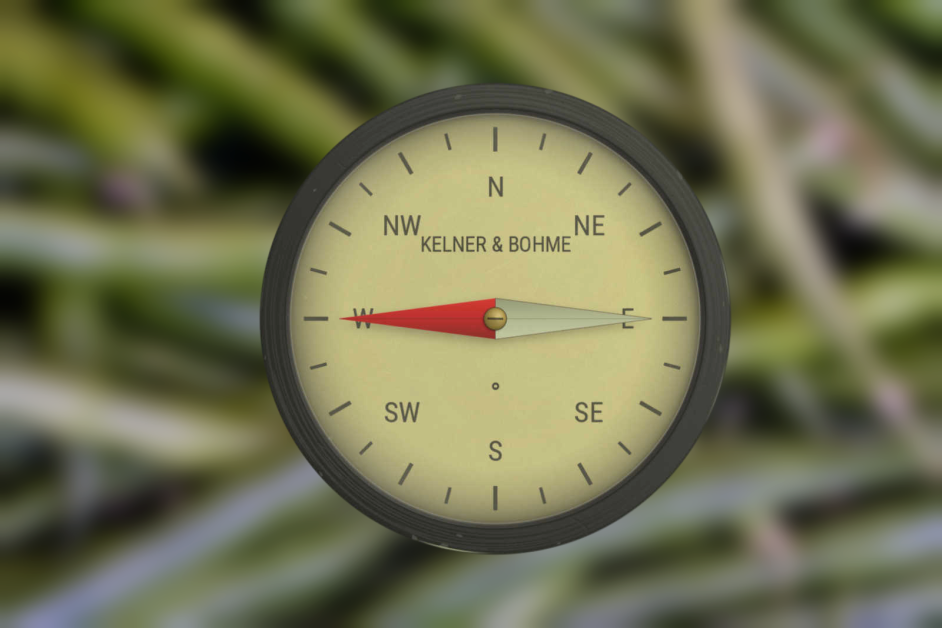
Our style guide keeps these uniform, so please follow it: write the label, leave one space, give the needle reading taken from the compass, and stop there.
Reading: 270 °
